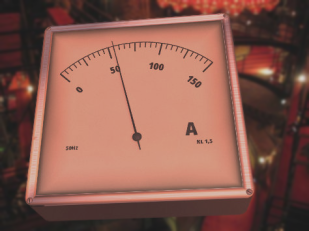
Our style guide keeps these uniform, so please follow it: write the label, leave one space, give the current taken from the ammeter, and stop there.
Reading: 55 A
